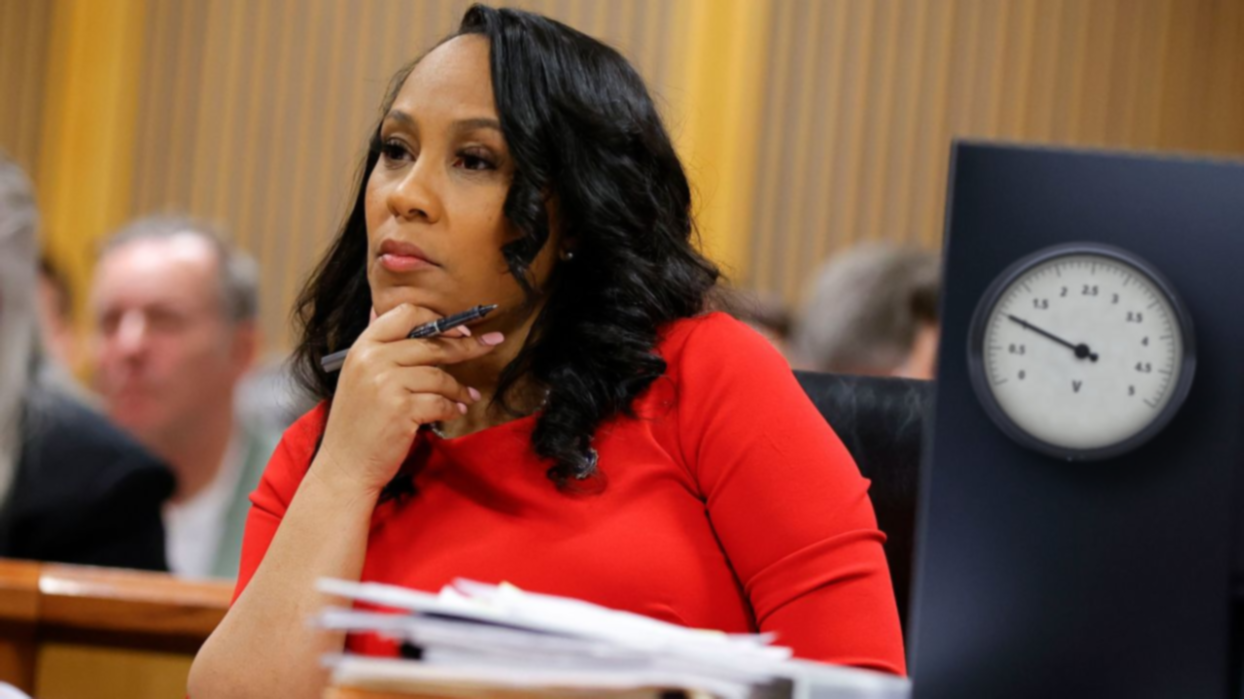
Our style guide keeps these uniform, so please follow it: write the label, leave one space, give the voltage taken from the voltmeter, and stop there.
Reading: 1 V
